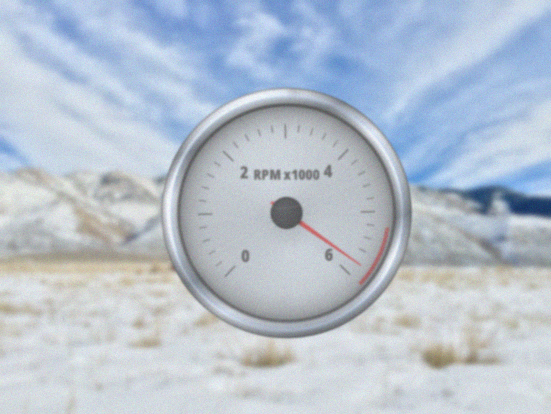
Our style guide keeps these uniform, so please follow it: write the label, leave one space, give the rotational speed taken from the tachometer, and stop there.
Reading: 5800 rpm
